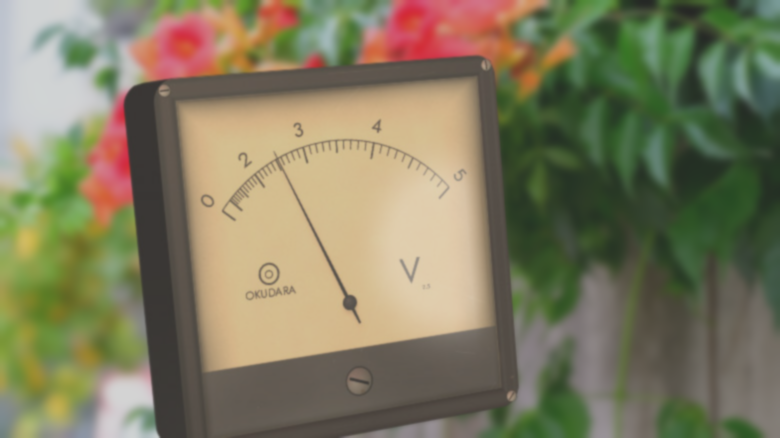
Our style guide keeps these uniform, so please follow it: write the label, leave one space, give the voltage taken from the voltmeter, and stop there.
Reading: 2.5 V
